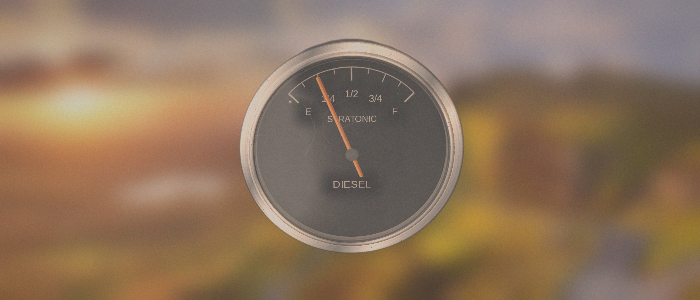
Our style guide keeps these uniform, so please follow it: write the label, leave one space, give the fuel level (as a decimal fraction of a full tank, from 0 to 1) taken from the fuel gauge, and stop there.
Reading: 0.25
